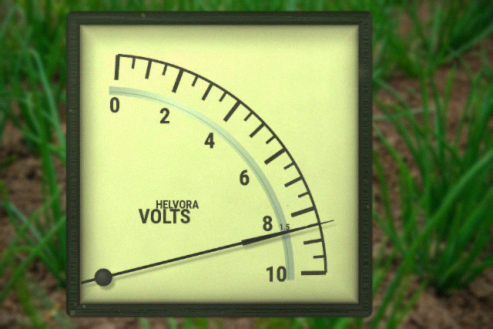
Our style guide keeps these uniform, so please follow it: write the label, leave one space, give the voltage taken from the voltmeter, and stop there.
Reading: 8.5 V
